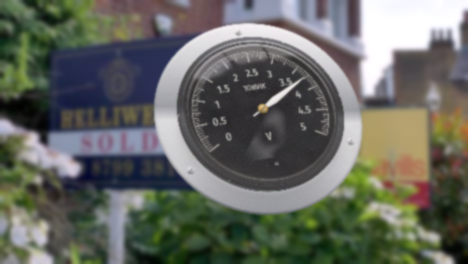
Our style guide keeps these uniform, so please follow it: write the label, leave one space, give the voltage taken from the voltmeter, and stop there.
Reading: 3.75 V
